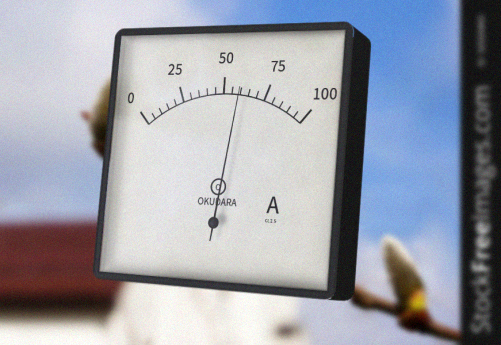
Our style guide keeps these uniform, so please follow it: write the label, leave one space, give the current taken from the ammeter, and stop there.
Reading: 60 A
